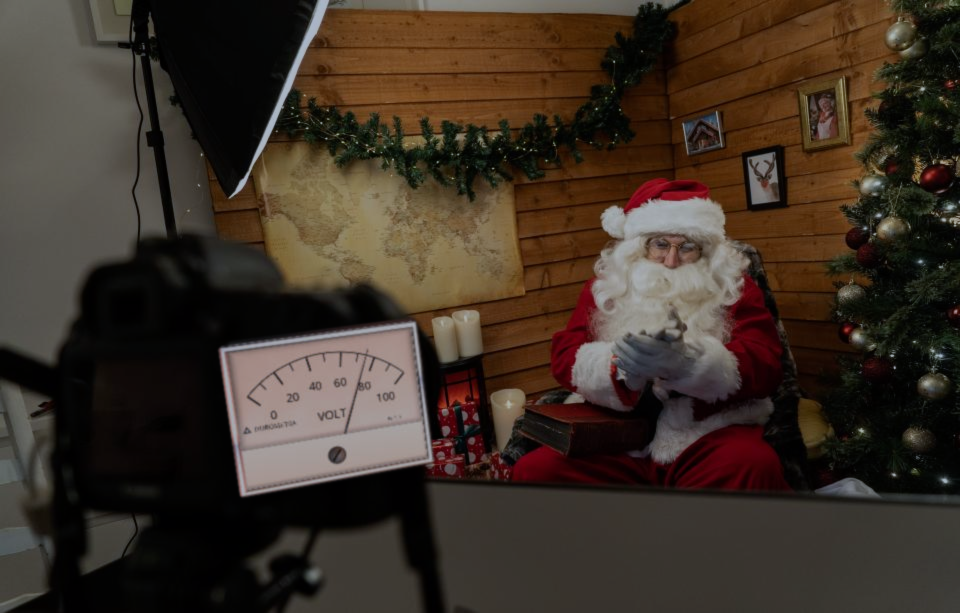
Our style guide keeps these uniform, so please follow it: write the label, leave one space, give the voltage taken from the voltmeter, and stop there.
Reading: 75 V
